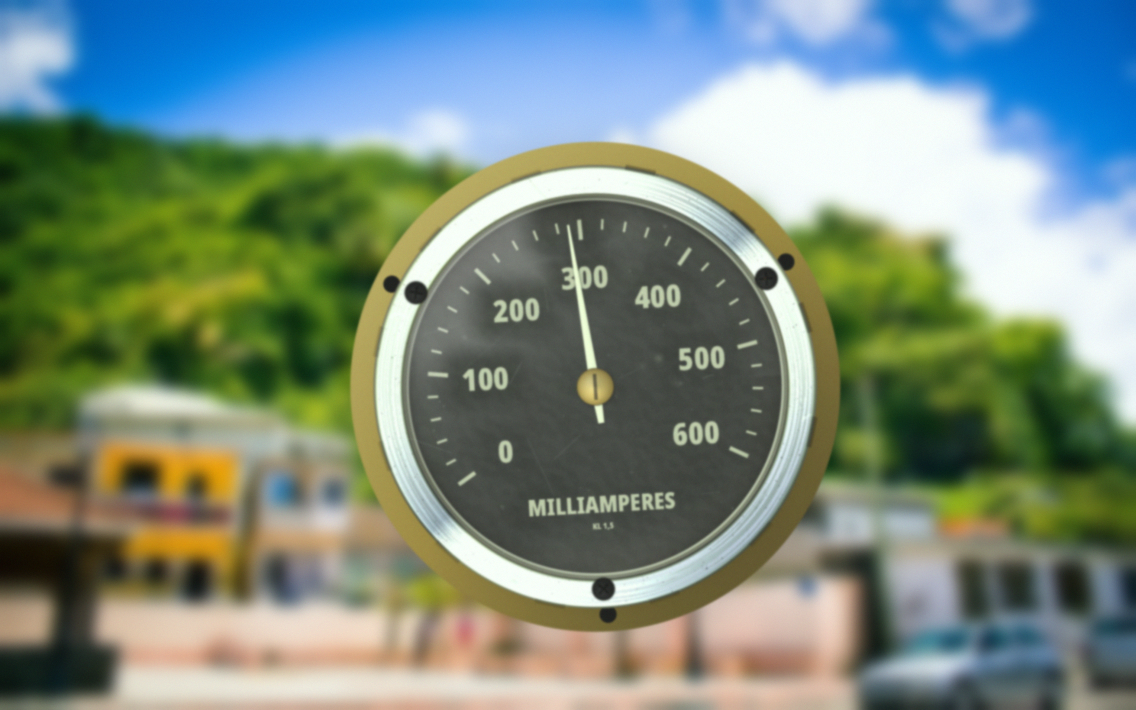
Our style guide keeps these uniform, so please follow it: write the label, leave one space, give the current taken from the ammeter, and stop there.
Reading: 290 mA
